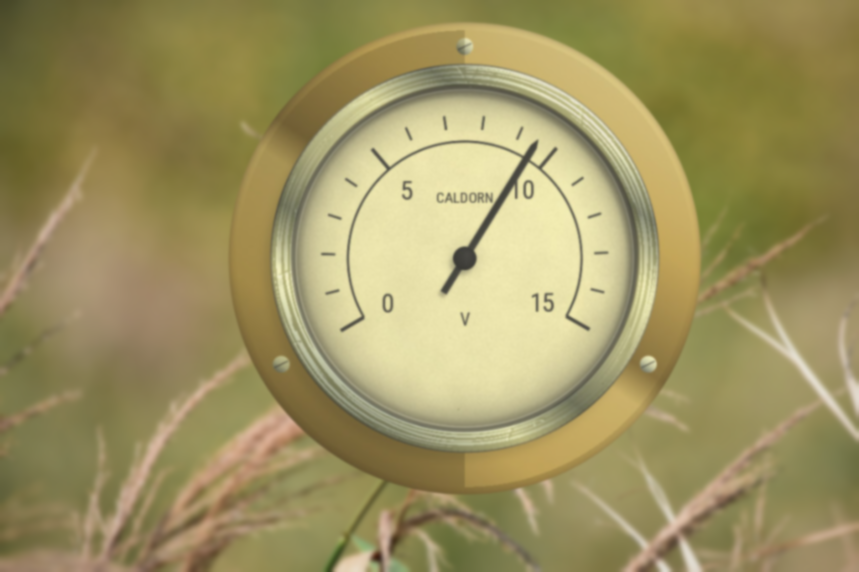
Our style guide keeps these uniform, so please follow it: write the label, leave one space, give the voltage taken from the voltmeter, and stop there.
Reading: 9.5 V
